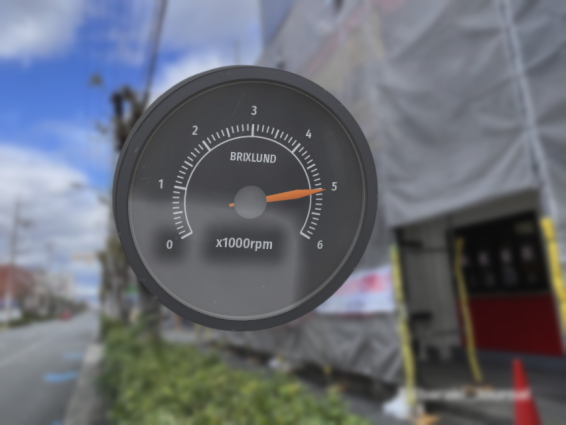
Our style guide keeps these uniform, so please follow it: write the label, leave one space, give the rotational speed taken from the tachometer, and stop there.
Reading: 5000 rpm
